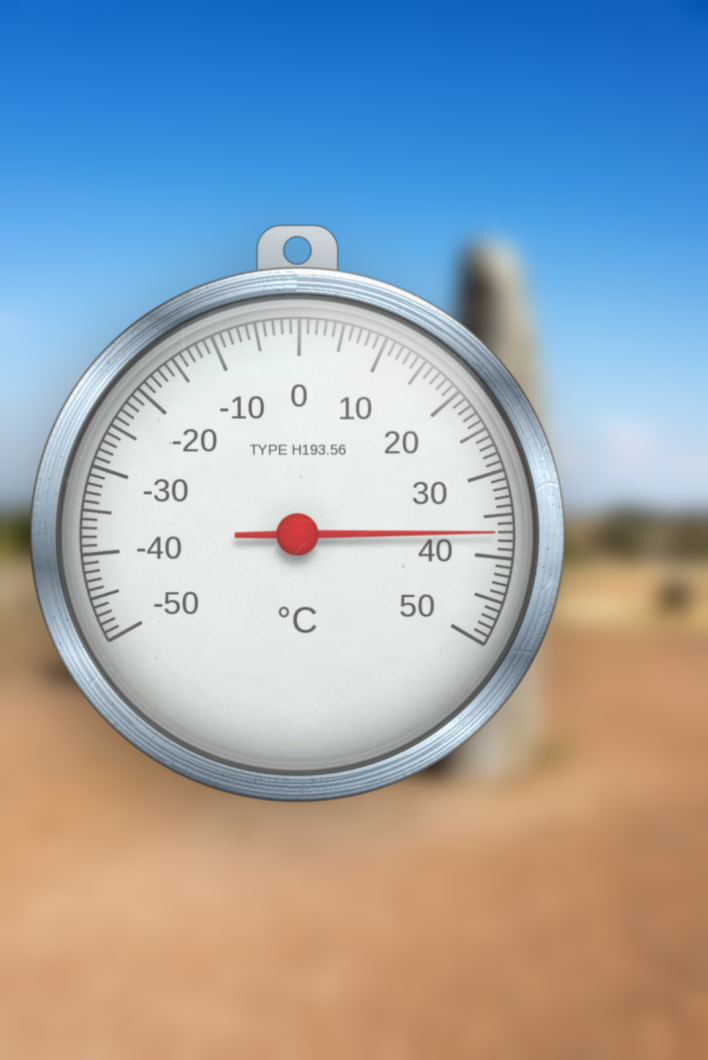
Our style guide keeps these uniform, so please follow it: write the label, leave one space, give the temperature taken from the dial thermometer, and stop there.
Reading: 37 °C
